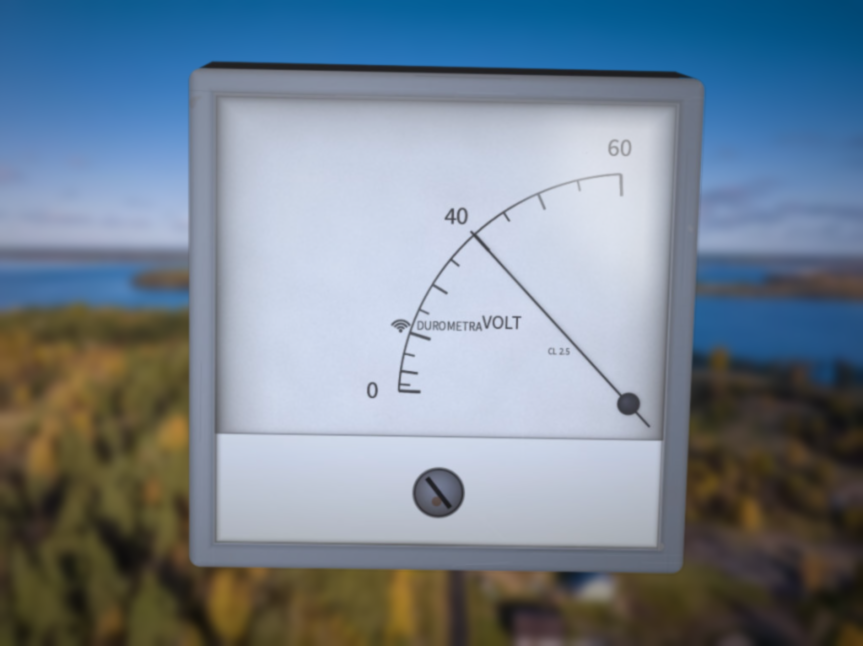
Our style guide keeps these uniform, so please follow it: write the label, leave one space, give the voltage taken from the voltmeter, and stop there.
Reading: 40 V
